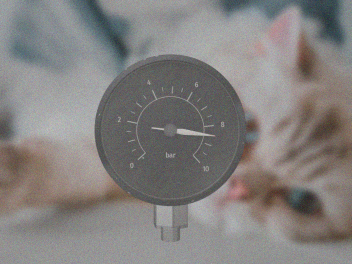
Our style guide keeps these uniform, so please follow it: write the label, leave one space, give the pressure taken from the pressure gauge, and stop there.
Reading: 8.5 bar
